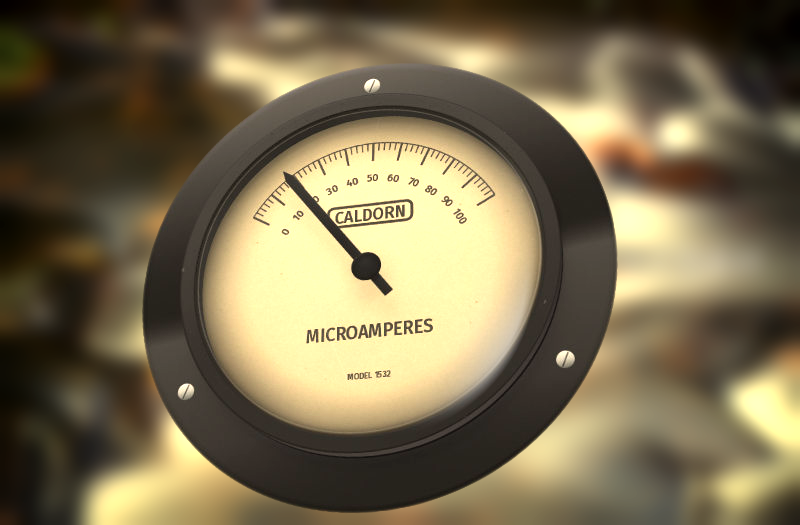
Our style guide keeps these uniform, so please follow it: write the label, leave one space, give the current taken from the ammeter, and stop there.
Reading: 18 µA
